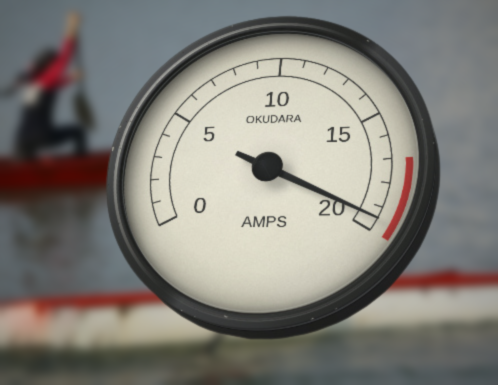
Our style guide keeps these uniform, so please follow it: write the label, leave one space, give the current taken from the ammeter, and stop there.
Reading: 19.5 A
